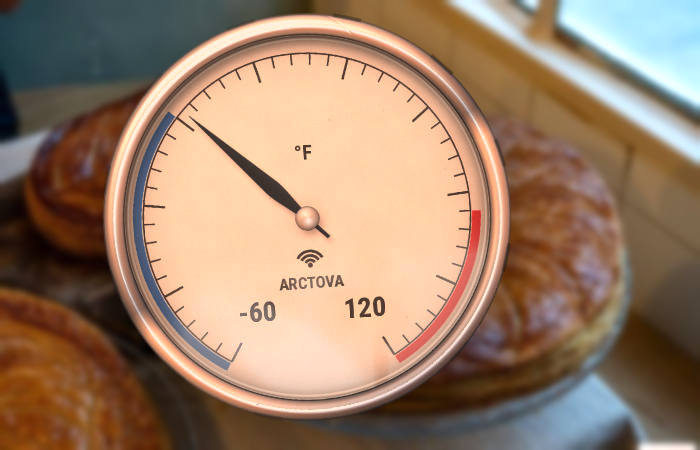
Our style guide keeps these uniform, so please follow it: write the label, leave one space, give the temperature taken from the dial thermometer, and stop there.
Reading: 2 °F
